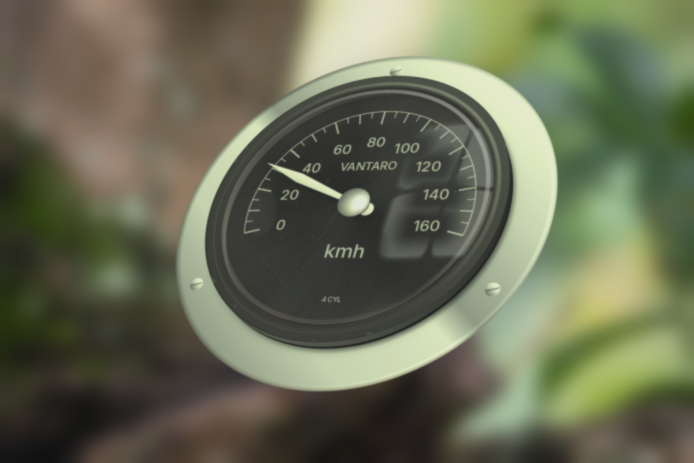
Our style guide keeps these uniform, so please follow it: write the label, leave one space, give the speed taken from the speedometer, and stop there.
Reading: 30 km/h
